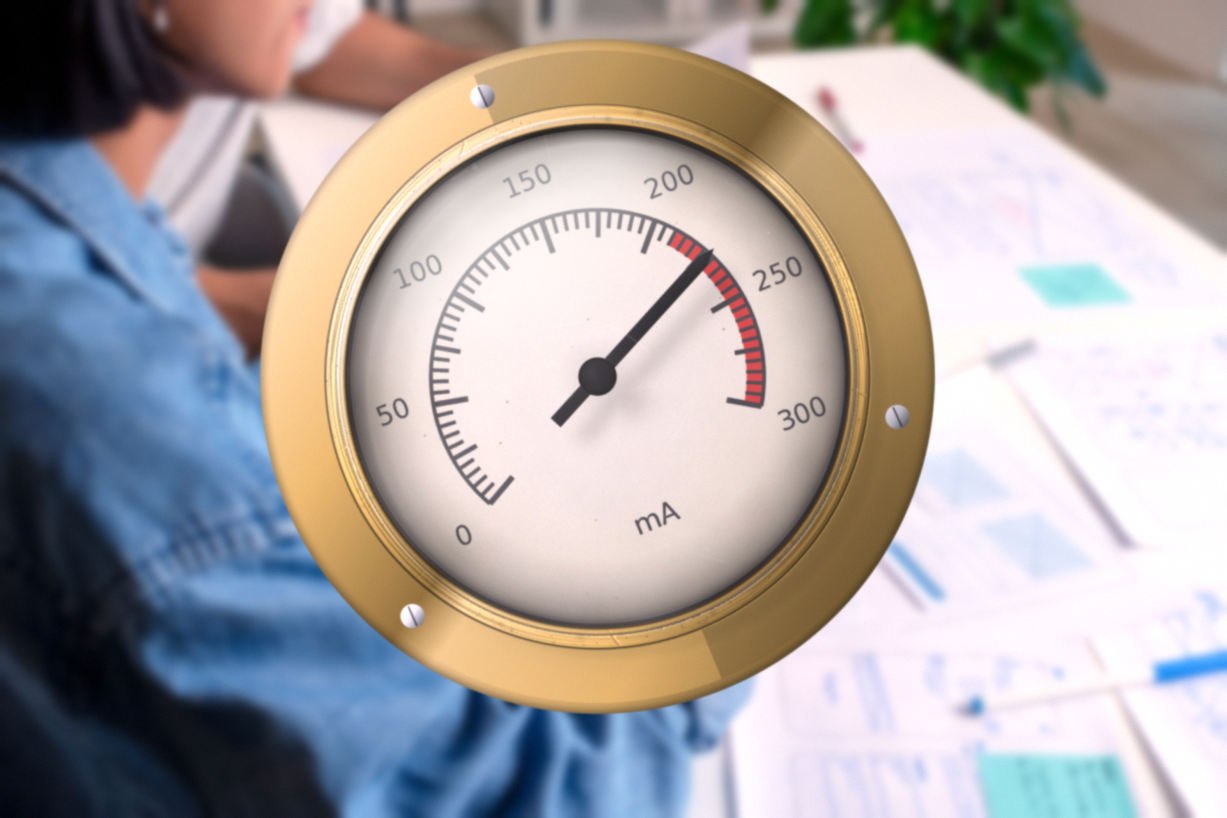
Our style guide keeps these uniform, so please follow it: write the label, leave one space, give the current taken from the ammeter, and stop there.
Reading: 227.5 mA
